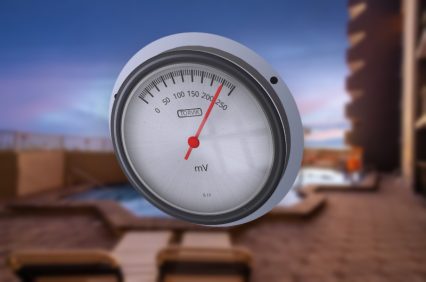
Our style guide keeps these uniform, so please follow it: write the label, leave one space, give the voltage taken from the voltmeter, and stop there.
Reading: 225 mV
